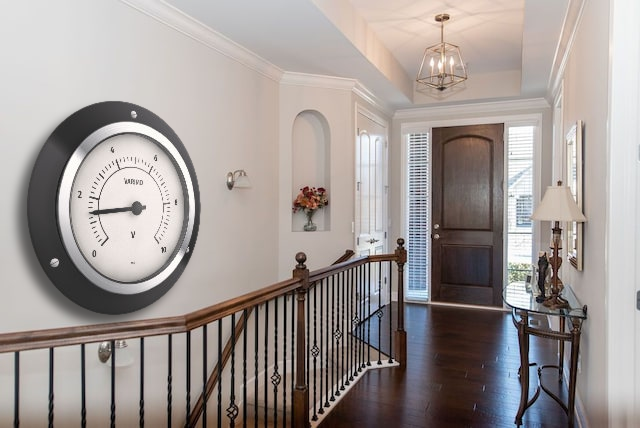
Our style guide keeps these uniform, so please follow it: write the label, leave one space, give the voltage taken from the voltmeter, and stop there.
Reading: 1.4 V
